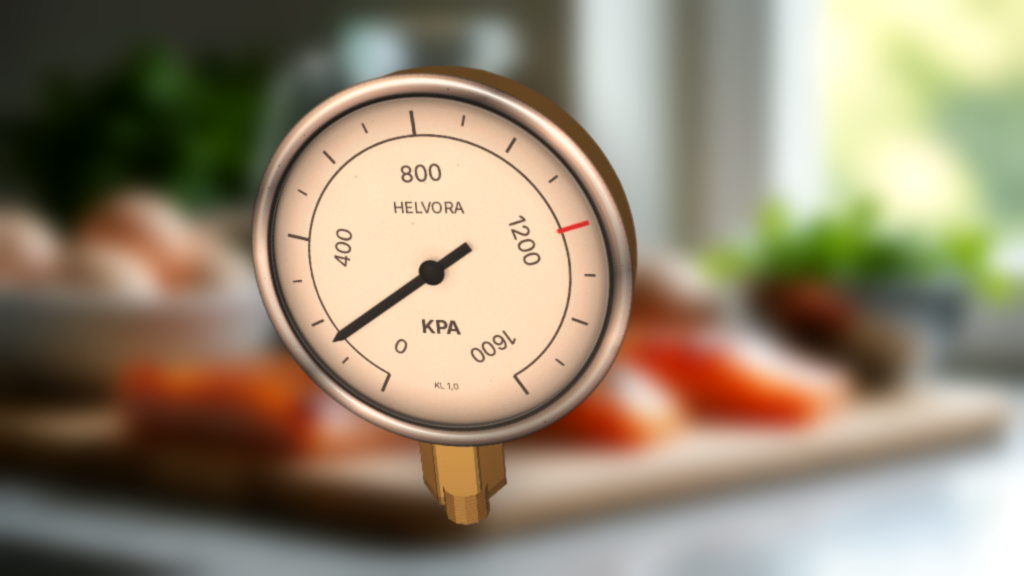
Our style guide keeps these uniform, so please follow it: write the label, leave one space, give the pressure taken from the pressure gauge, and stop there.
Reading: 150 kPa
